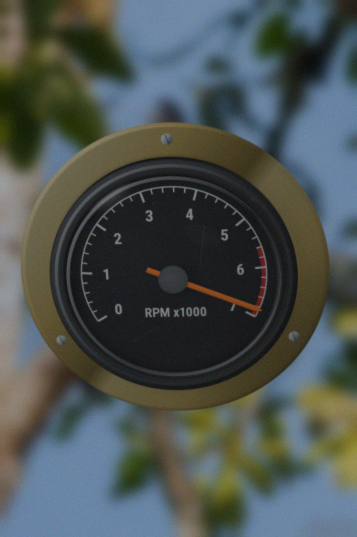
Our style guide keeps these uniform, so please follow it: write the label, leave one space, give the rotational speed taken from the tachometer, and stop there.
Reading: 6800 rpm
